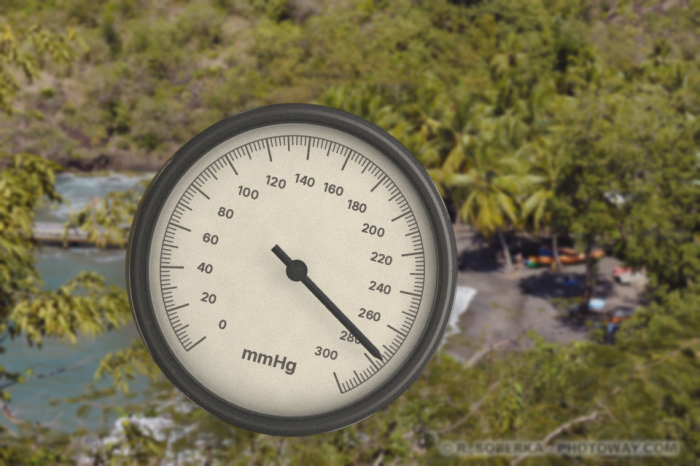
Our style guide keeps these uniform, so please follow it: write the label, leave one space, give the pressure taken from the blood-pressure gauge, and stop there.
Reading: 276 mmHg
